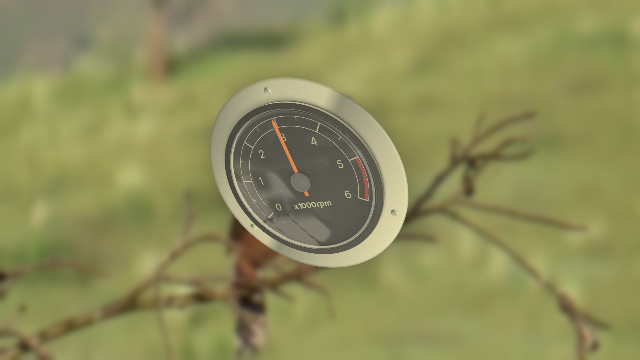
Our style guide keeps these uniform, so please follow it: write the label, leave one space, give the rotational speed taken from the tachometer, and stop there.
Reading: 3000 rpm
